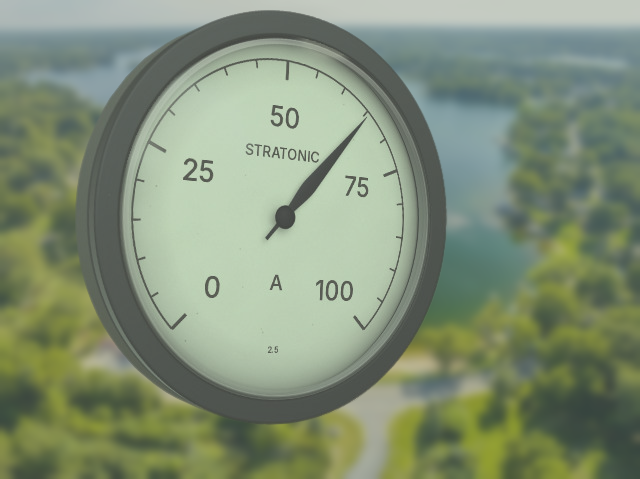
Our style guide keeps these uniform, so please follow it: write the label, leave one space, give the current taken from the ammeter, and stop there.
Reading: 65 A
